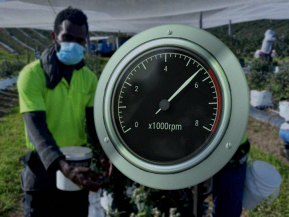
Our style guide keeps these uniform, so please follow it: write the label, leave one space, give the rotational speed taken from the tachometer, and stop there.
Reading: 5600 rpm
